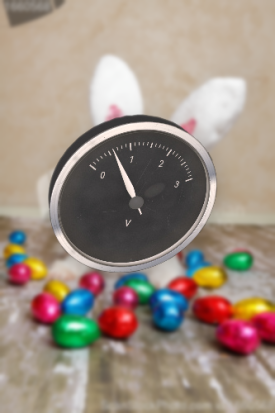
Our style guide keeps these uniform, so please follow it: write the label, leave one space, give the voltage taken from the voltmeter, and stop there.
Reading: 0.6 V
